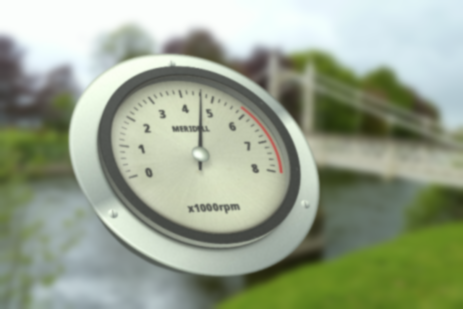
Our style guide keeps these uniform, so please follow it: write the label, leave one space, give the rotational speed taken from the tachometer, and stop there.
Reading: 4600 rpm
